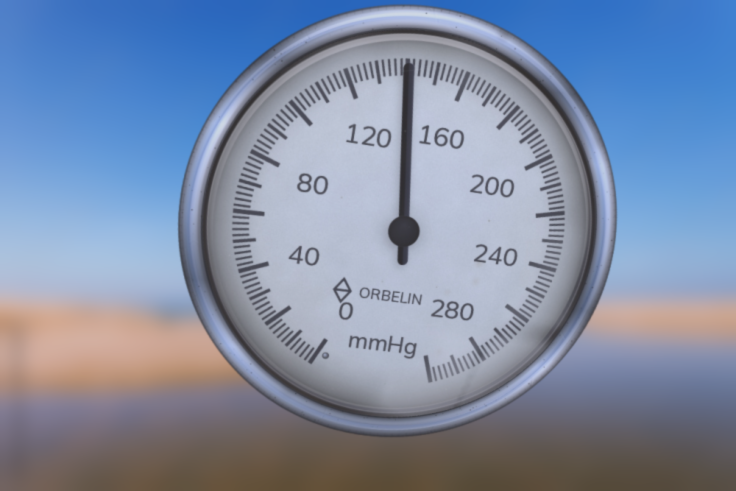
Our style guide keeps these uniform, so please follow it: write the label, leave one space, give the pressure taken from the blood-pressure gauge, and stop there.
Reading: 140 mmHg
